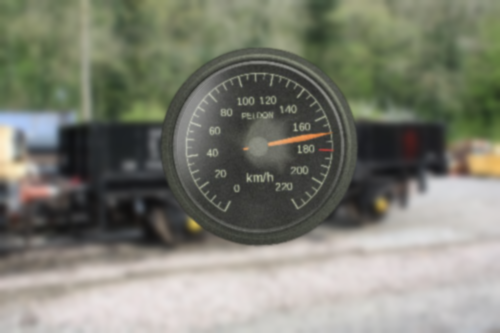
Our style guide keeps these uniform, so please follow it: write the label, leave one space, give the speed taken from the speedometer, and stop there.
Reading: 170 km/h
